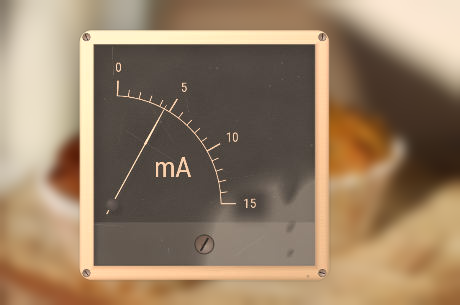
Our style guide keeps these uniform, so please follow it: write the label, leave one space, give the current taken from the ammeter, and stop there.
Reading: 4.5 mA
